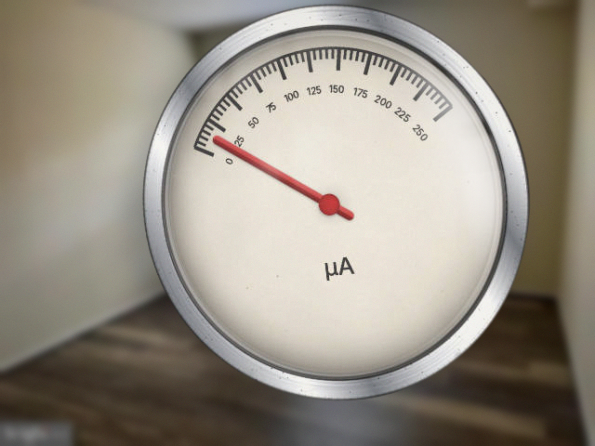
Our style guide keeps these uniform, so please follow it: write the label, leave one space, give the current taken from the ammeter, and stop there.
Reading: 15 µA
